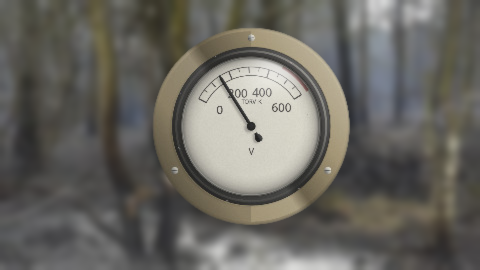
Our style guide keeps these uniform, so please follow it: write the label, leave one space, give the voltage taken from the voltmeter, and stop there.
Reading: 150 V
